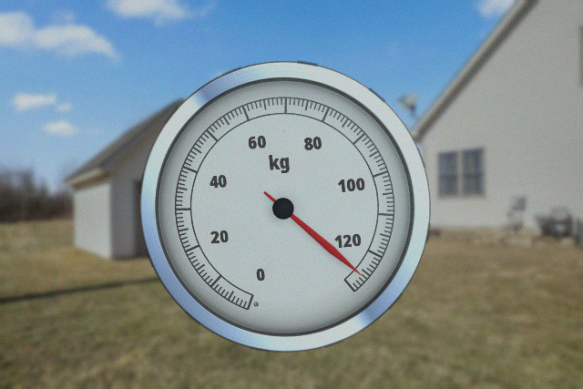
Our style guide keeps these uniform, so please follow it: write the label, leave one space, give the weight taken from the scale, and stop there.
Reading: 126 kg
